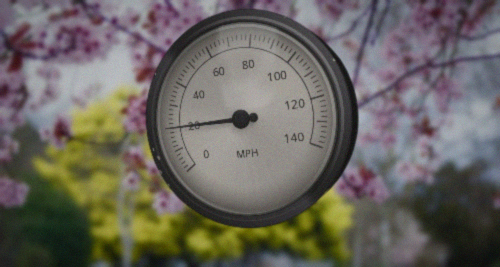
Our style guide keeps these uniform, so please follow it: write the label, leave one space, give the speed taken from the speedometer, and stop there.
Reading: 20 mph
